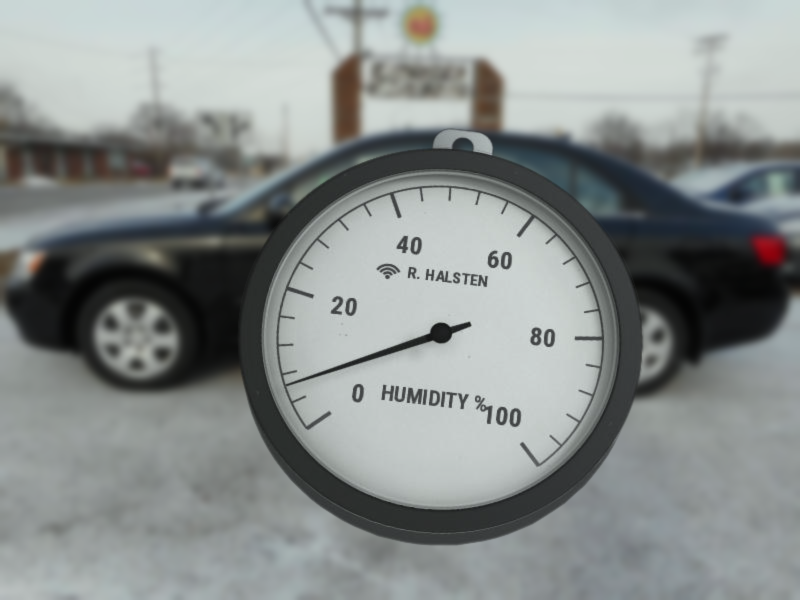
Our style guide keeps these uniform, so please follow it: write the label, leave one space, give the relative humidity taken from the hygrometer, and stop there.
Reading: 6 %
